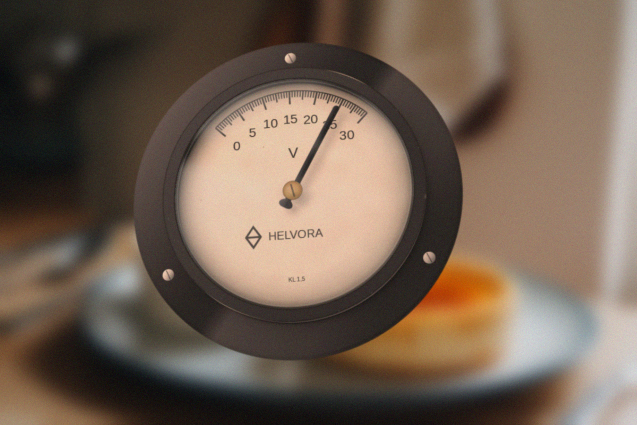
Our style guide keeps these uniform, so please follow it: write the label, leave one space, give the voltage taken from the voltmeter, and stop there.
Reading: 25 V
